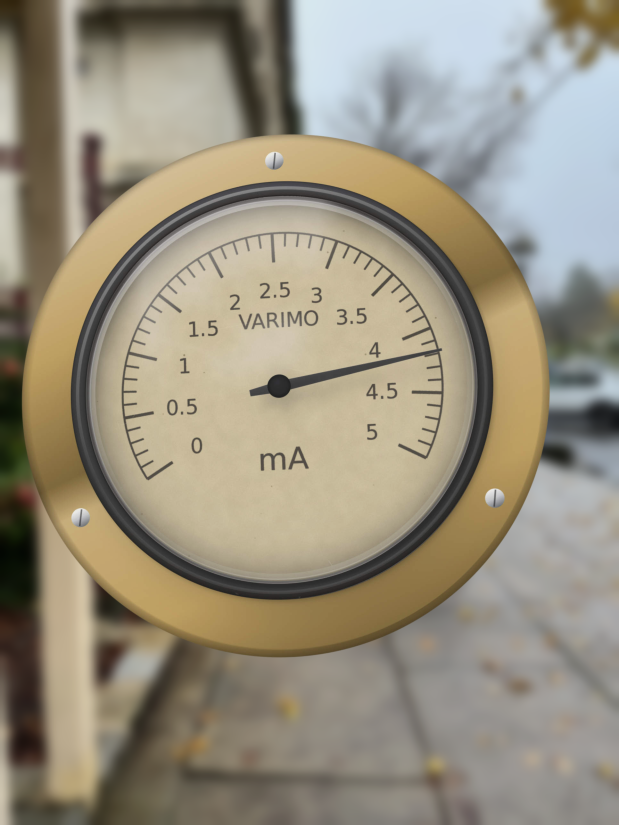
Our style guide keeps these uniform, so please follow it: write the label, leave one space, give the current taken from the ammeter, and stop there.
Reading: 4.2 mA
